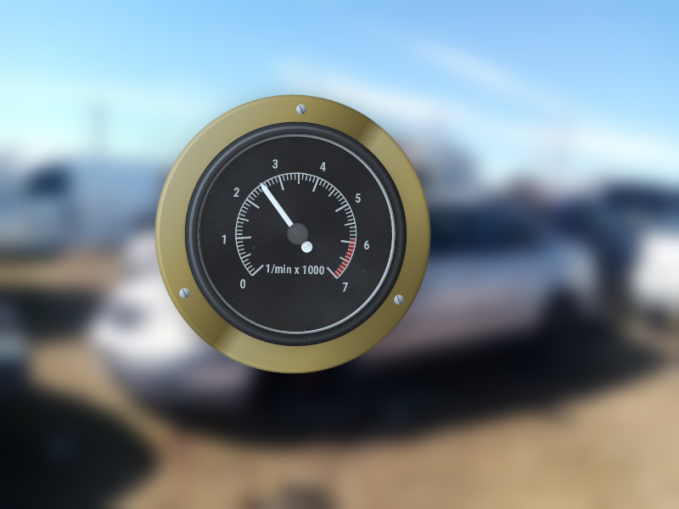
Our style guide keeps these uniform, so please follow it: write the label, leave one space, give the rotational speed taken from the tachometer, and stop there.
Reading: 2500 rpm
